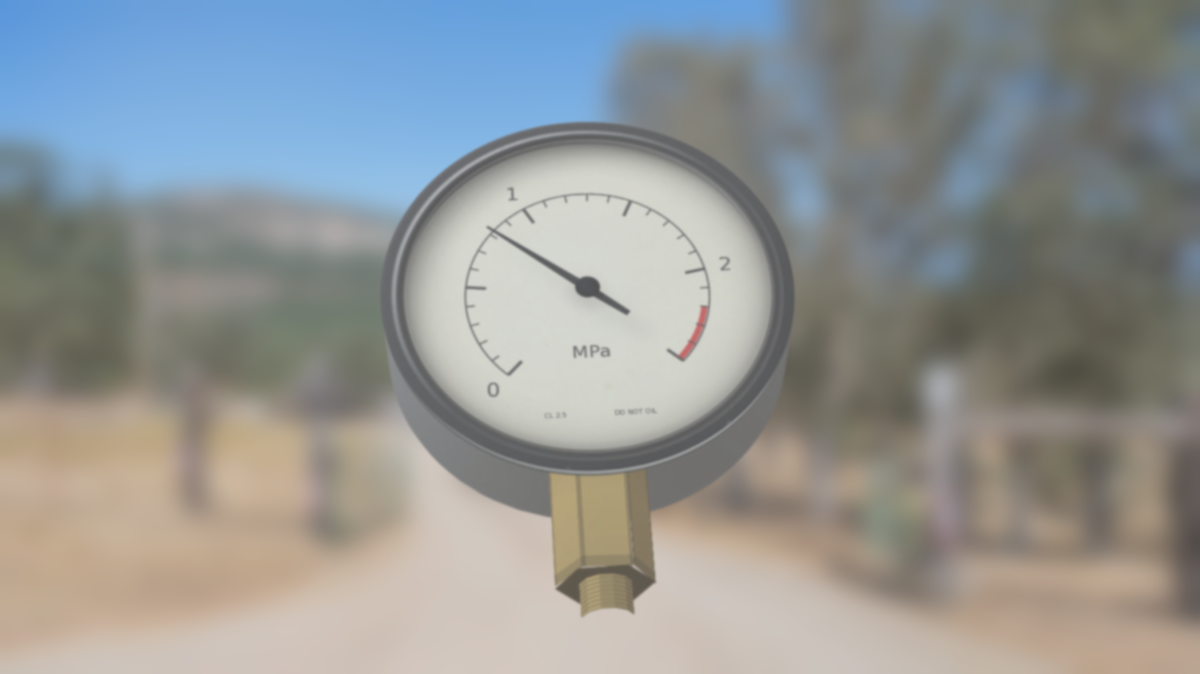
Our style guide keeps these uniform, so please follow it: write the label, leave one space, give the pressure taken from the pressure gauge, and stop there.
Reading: 0.8 MPa
